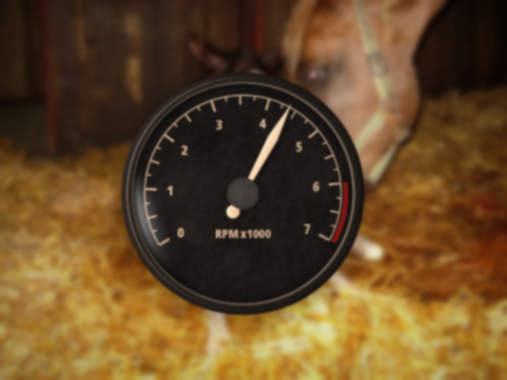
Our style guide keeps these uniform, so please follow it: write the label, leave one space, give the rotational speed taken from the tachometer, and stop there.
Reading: 4375 rpm
